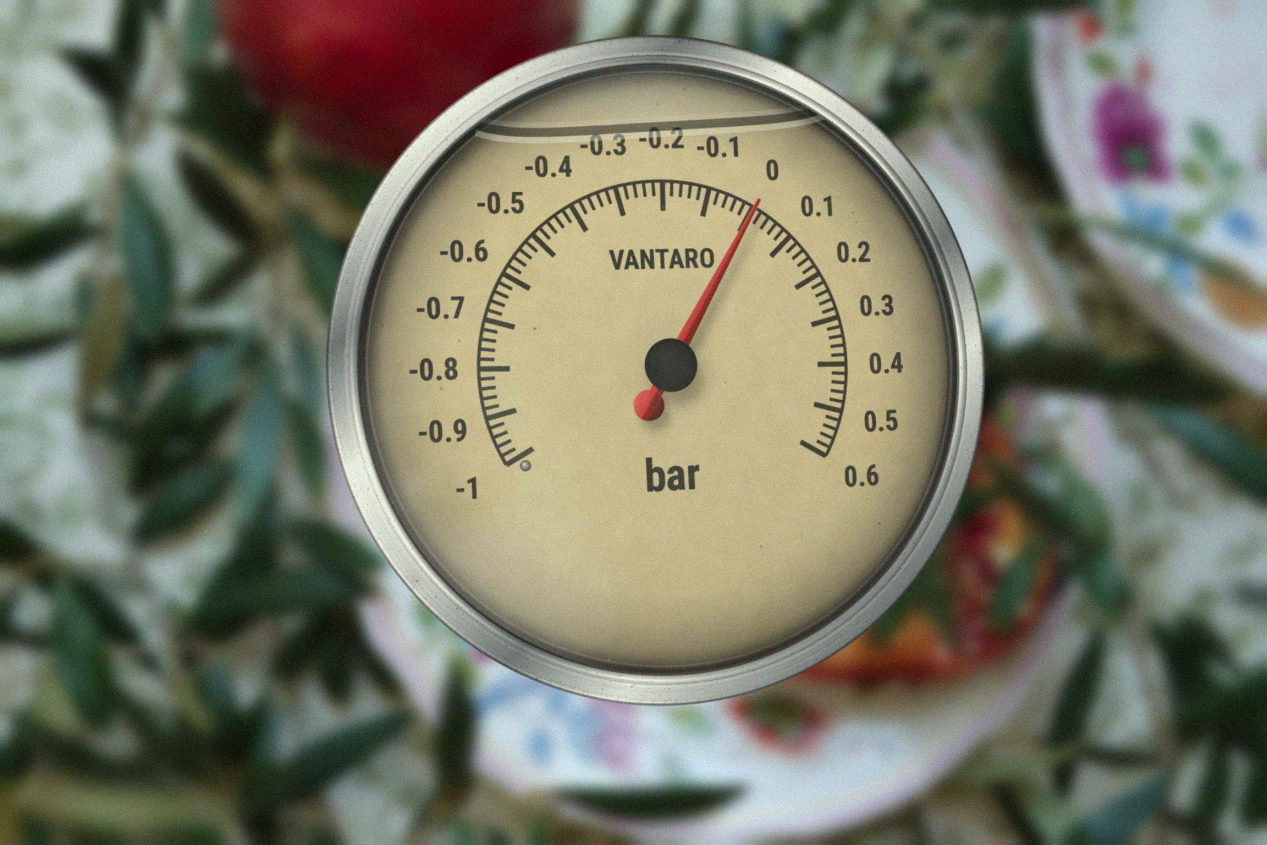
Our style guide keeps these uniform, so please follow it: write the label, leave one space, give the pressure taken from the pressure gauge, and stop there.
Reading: 0 bar
